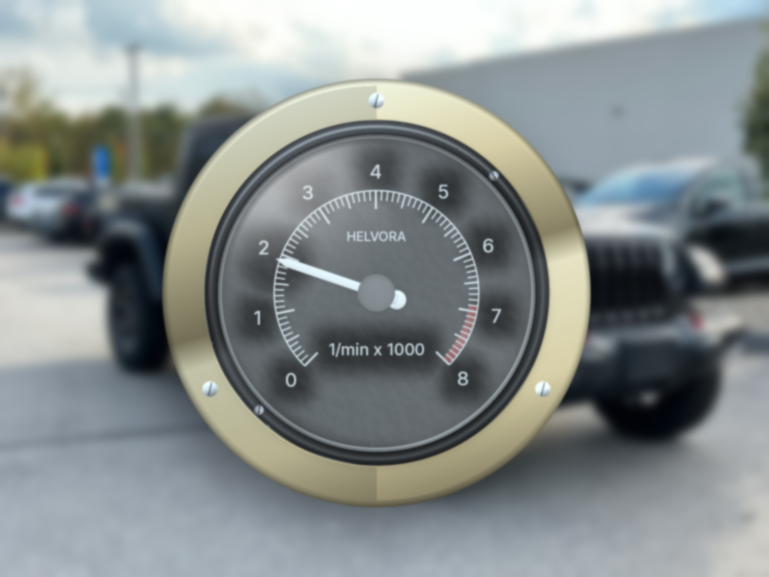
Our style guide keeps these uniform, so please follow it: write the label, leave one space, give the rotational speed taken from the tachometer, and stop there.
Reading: 1900 rpm
